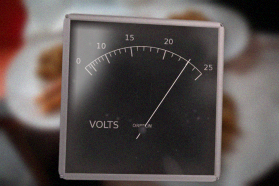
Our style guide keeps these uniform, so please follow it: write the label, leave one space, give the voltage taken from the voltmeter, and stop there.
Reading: 23 V
